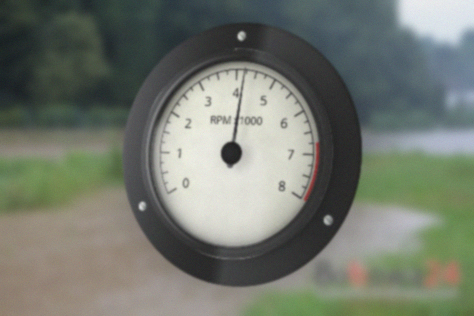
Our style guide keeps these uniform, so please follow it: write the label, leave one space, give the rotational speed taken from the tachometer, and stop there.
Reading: 4250 rpm
